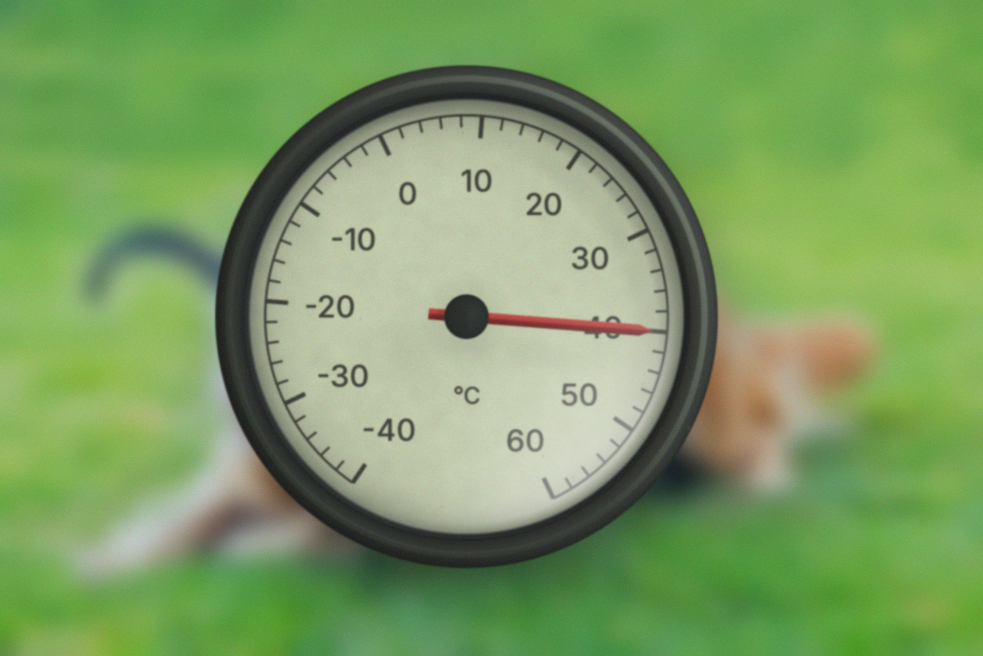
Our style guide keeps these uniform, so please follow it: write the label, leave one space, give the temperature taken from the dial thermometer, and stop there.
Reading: 40 °C
